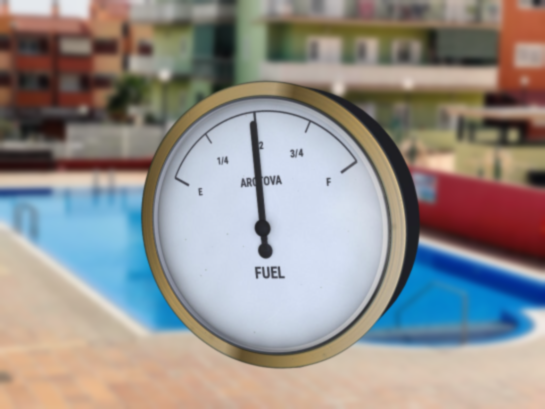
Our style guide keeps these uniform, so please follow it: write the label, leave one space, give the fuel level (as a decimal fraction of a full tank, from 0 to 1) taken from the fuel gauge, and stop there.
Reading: 0.5
